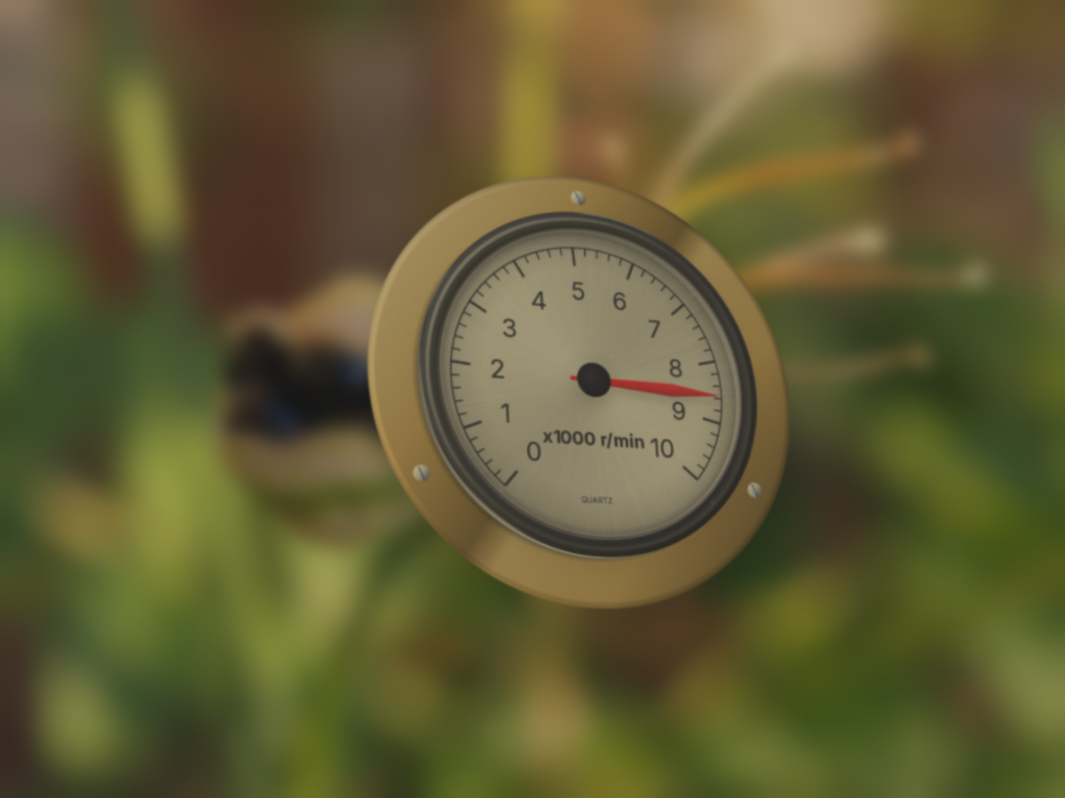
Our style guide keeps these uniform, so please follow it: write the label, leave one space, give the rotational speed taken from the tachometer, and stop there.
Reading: 8600 rpm
